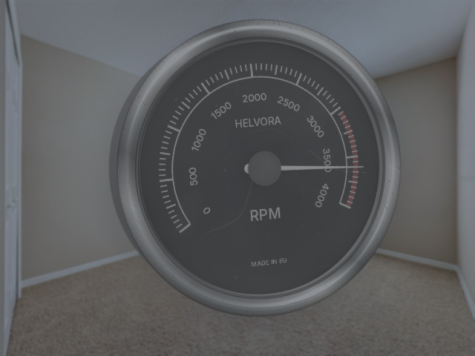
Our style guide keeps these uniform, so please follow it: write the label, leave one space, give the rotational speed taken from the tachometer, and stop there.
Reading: 3600 rpm
